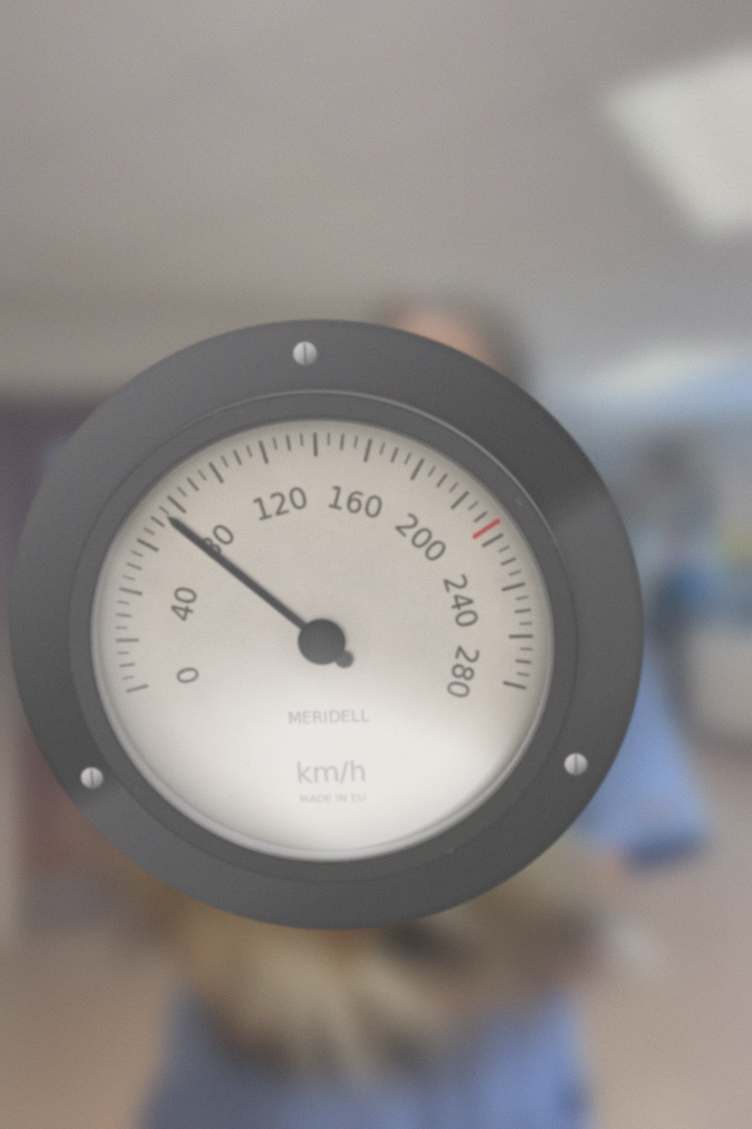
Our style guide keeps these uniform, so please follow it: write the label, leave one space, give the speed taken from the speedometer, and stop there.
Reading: 75 km/h
